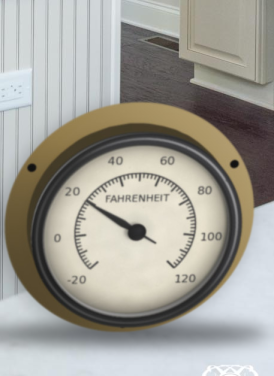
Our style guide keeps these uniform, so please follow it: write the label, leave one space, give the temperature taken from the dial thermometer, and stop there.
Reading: 20 °F
